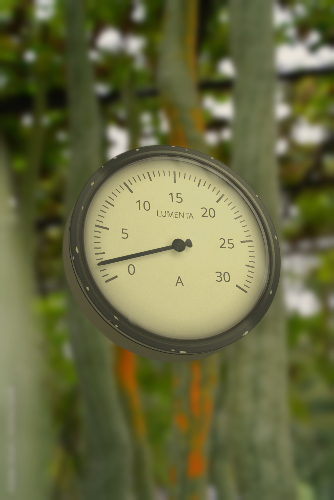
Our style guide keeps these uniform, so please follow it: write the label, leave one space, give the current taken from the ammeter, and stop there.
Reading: 1.5 A
